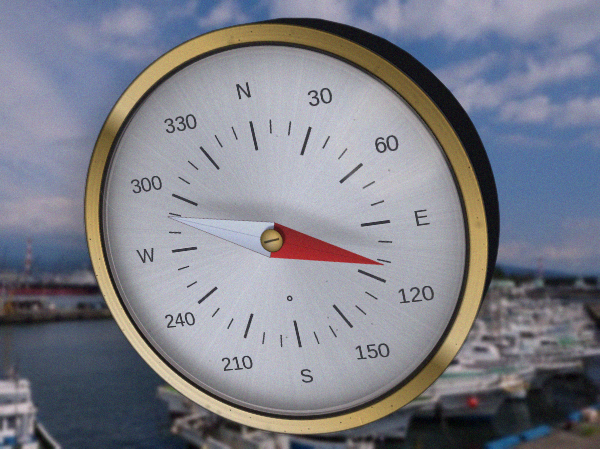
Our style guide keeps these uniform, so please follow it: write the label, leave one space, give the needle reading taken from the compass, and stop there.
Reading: 110 °
